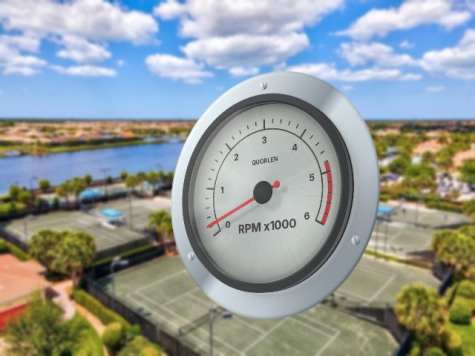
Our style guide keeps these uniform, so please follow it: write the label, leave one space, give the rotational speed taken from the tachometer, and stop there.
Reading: 200 rpm
